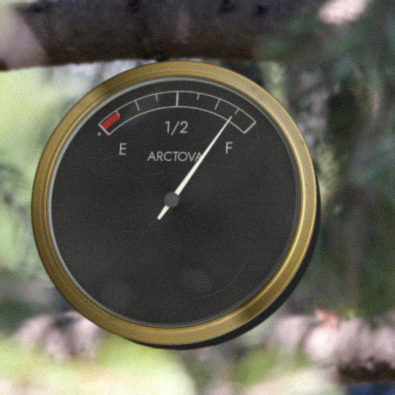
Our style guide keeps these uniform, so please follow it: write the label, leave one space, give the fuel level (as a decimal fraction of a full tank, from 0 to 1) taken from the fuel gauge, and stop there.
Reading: 0.875
